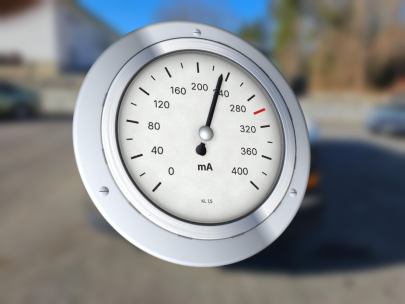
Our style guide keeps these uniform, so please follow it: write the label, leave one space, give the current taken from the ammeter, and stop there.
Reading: 230 mA
